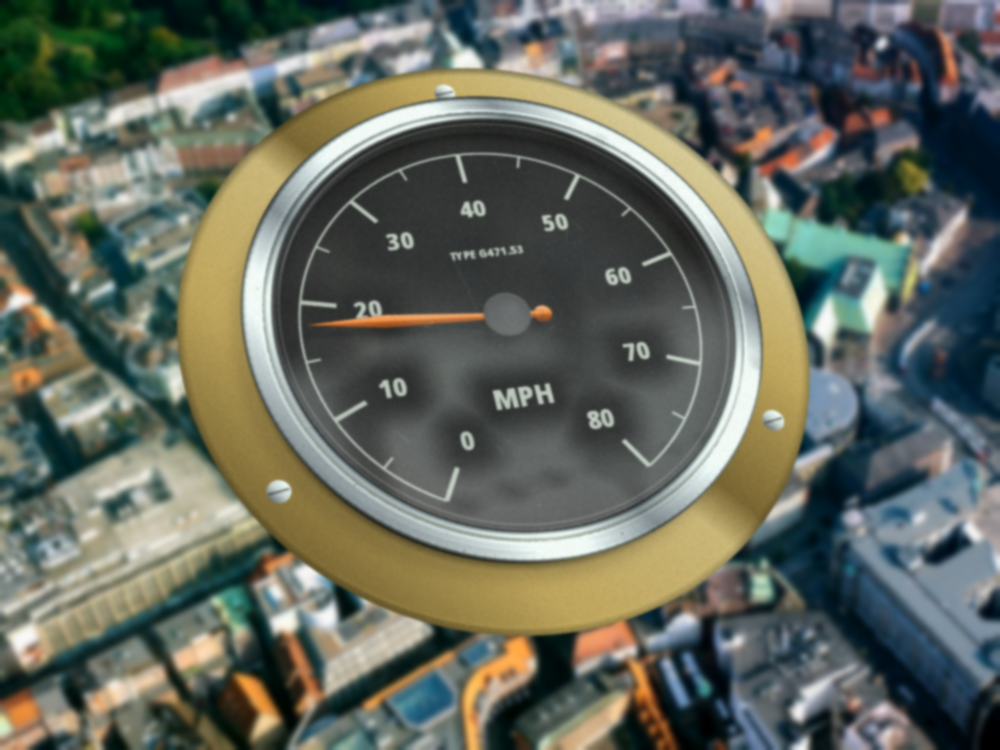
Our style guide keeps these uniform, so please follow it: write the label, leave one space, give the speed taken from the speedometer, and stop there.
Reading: 17.5 mph
